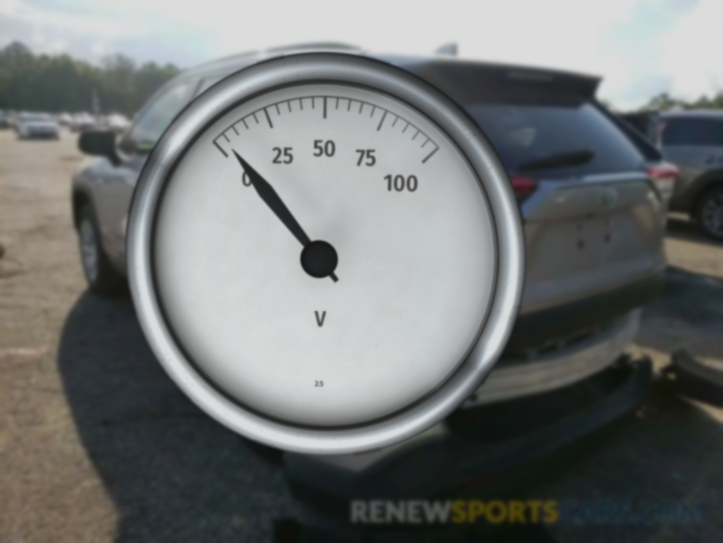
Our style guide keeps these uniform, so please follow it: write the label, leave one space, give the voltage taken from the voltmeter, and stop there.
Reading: 5 V
